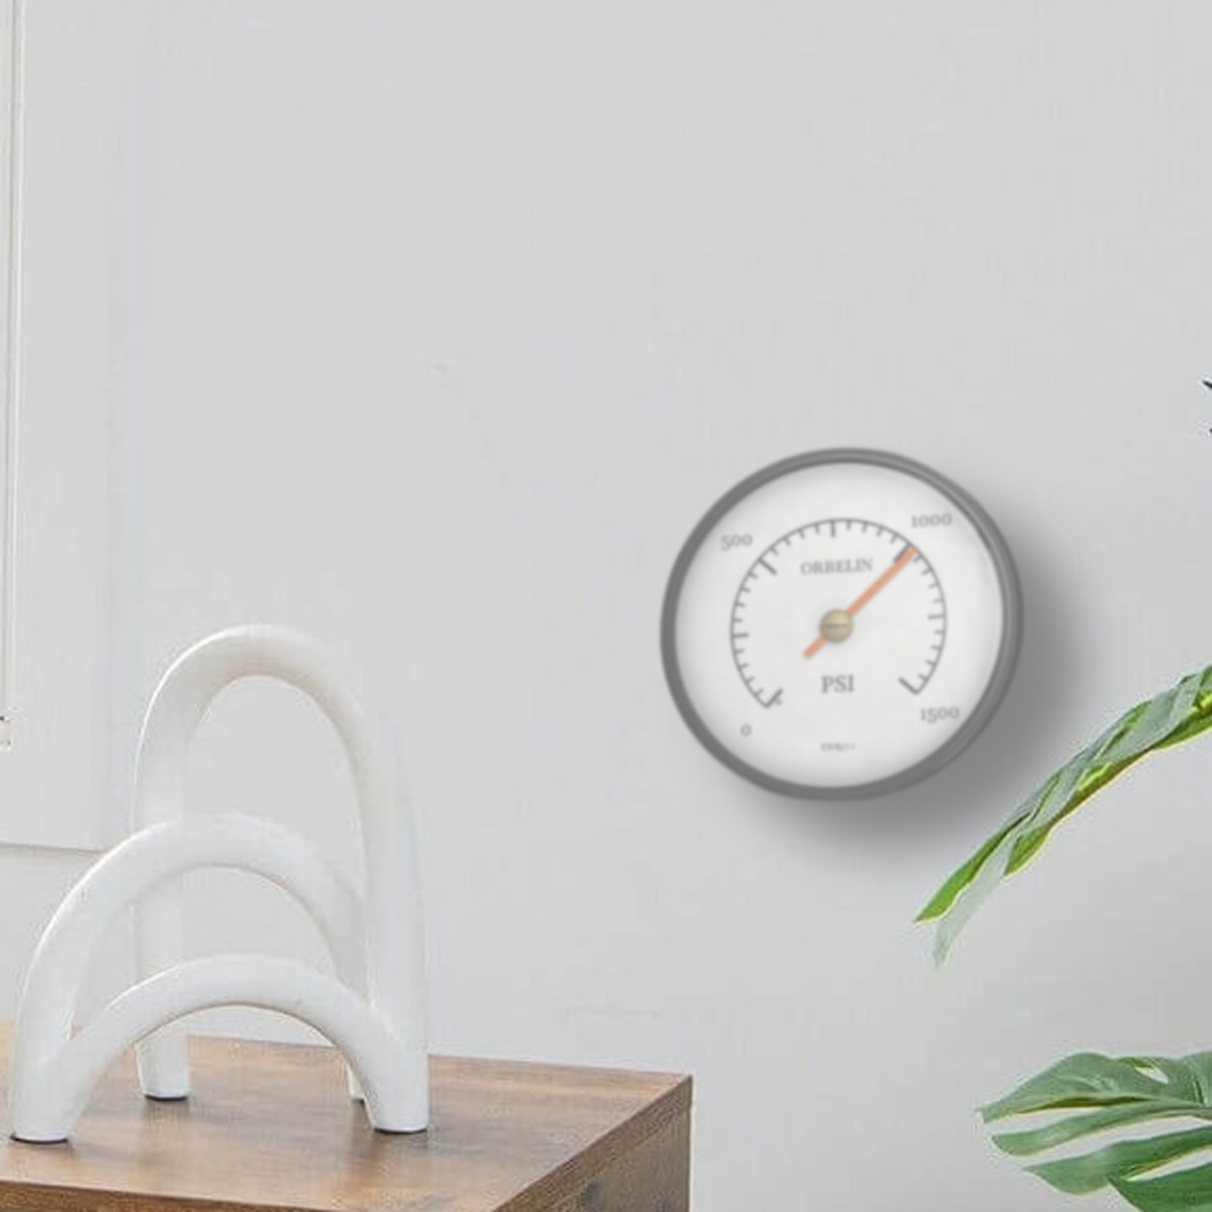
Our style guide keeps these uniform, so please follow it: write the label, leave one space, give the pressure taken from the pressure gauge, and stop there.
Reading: 1025 psi
